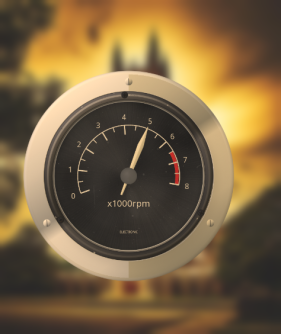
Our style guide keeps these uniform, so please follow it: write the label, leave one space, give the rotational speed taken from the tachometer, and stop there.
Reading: 5000 rpm
